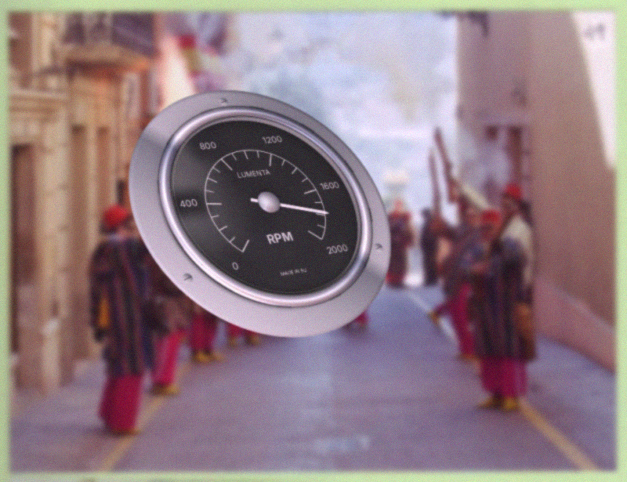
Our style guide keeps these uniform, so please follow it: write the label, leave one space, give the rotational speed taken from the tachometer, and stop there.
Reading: 1800 rpm
